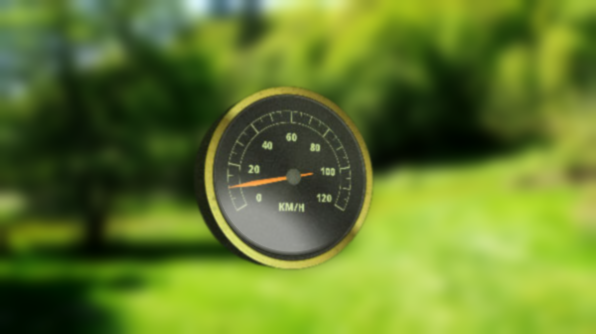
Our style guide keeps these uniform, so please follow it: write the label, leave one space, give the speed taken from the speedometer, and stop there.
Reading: 10 km/h
